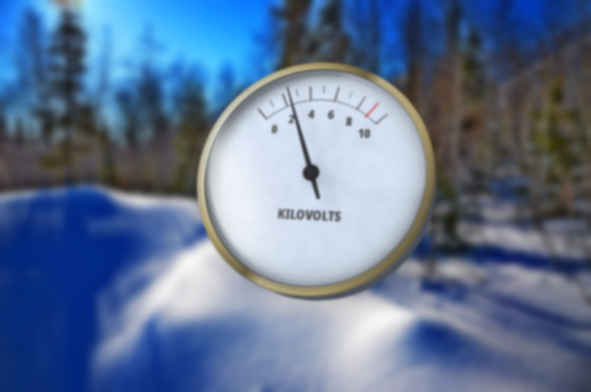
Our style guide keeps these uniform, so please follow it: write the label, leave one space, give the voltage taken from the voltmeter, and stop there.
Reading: 2.5 kV
